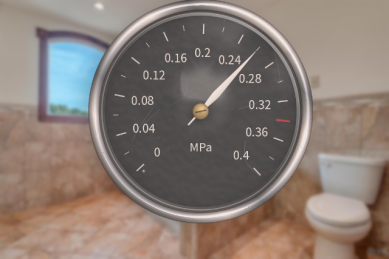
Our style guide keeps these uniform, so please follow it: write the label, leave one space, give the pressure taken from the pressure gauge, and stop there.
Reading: 0.26 MPa
